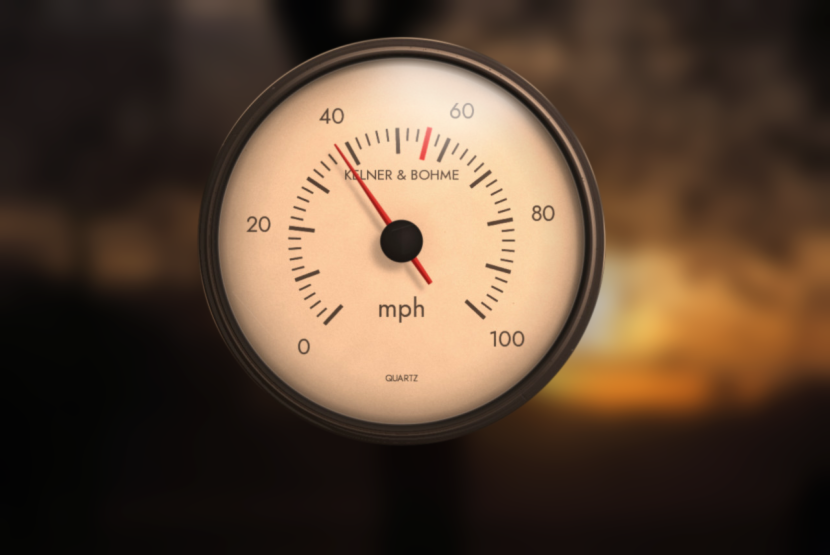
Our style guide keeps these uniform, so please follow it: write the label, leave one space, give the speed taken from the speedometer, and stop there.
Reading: 38 mph
